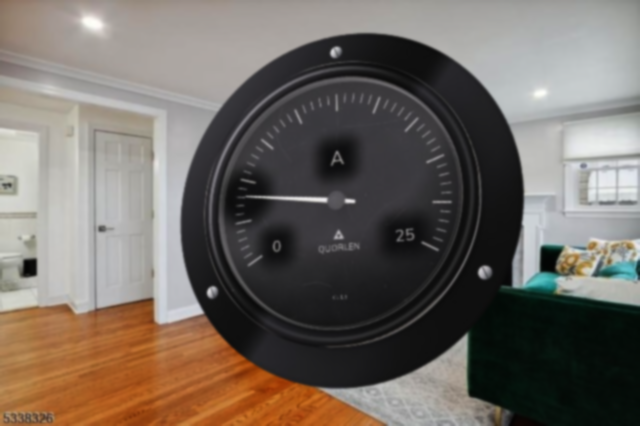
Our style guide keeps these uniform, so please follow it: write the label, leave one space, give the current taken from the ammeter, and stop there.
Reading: 4 A
